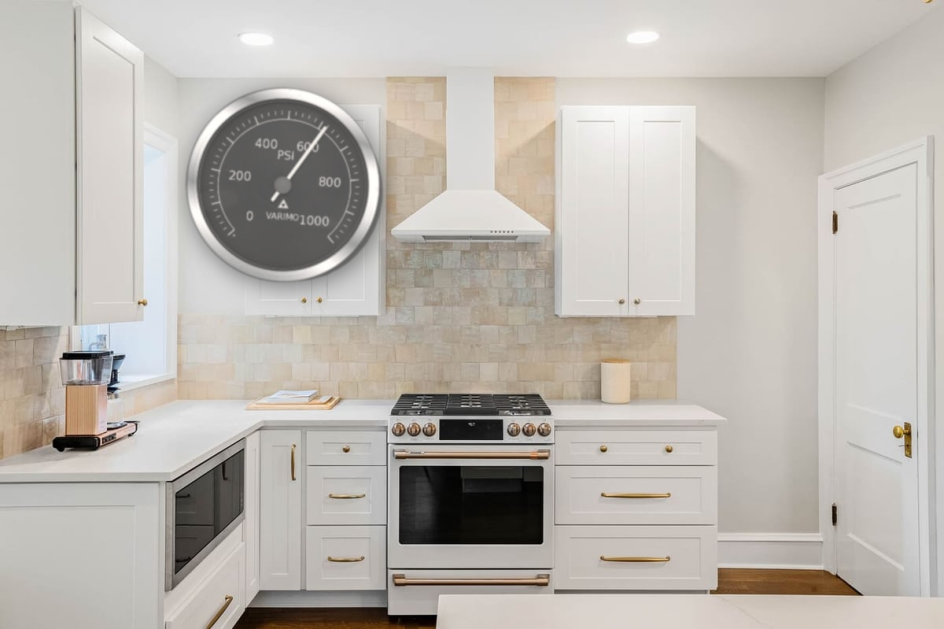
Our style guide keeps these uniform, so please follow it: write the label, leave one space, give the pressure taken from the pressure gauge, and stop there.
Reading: 620 psi
